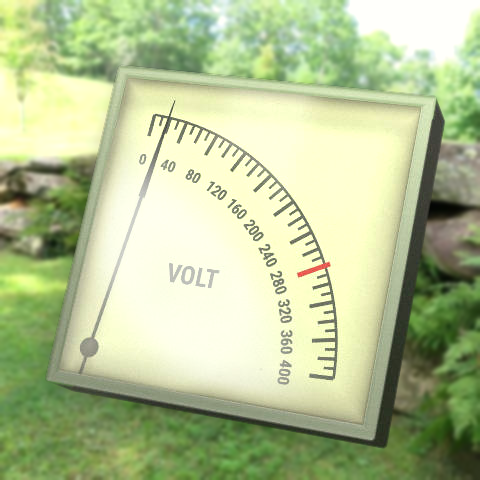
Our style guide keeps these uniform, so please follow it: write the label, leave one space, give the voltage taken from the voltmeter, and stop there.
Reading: 20 V
